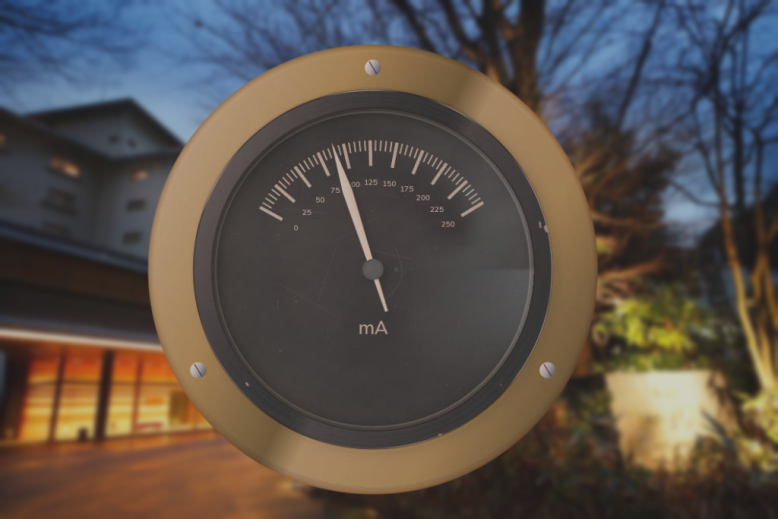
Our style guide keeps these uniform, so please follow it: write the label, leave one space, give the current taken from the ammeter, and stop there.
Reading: 90 mA
